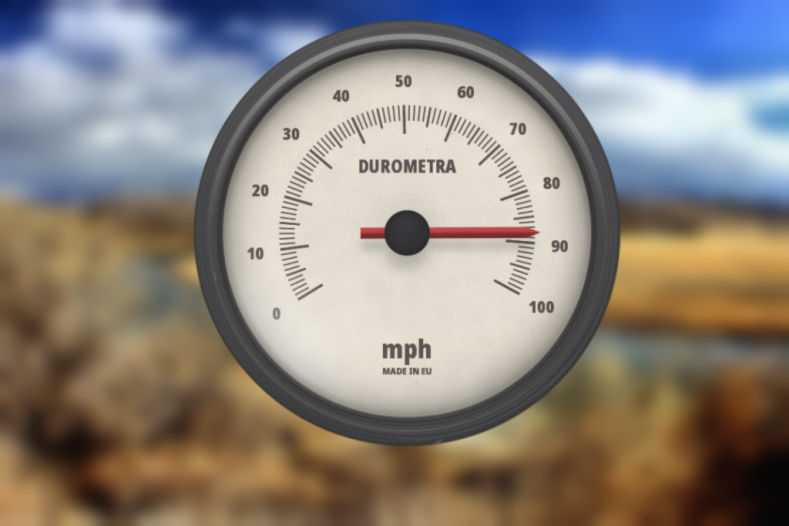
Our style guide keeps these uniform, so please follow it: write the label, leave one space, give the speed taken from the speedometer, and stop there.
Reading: 88 mph
